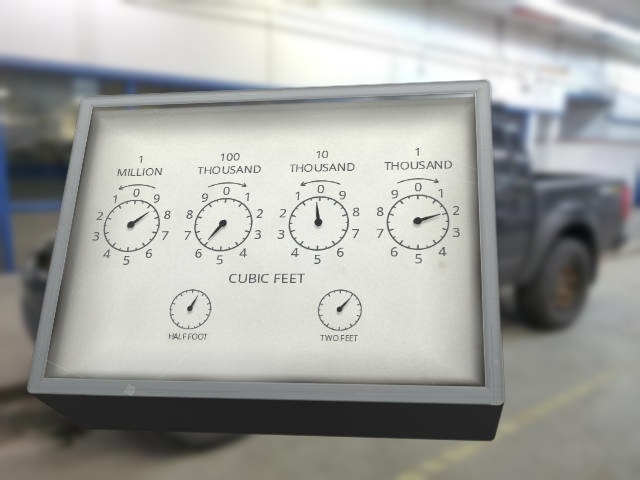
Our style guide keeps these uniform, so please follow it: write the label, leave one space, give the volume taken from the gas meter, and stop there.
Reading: 860200 ft³
